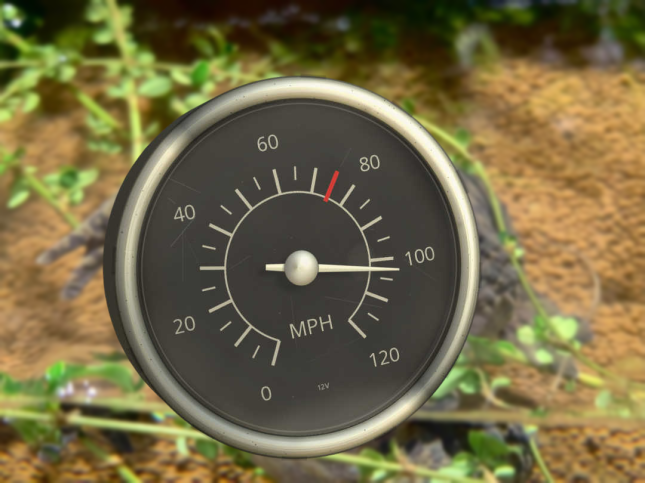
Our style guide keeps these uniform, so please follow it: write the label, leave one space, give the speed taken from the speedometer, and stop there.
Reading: 102.5 mph
